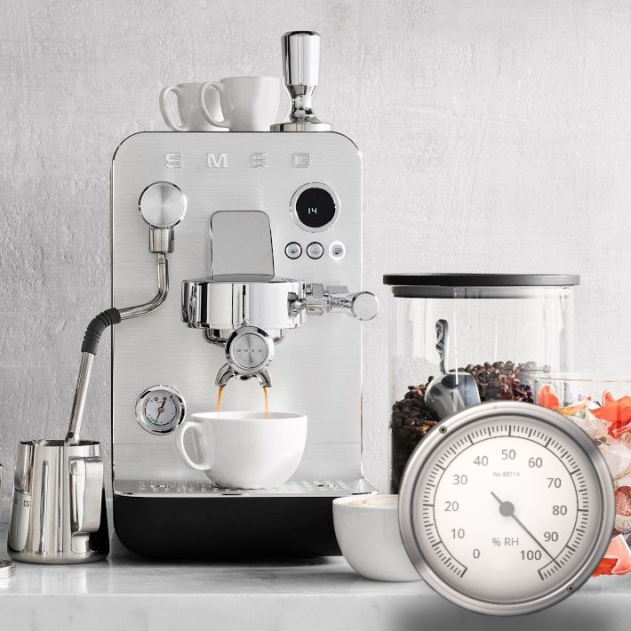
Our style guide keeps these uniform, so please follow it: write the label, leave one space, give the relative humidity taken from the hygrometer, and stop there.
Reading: 95 %
